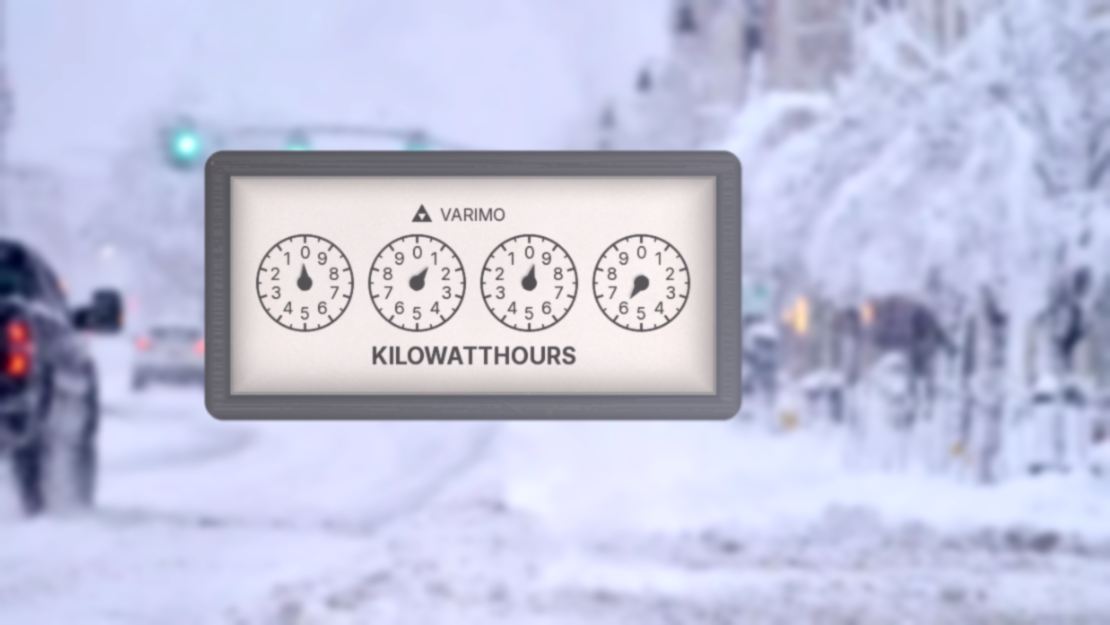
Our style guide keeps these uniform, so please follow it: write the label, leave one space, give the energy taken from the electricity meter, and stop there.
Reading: 96 kWh
